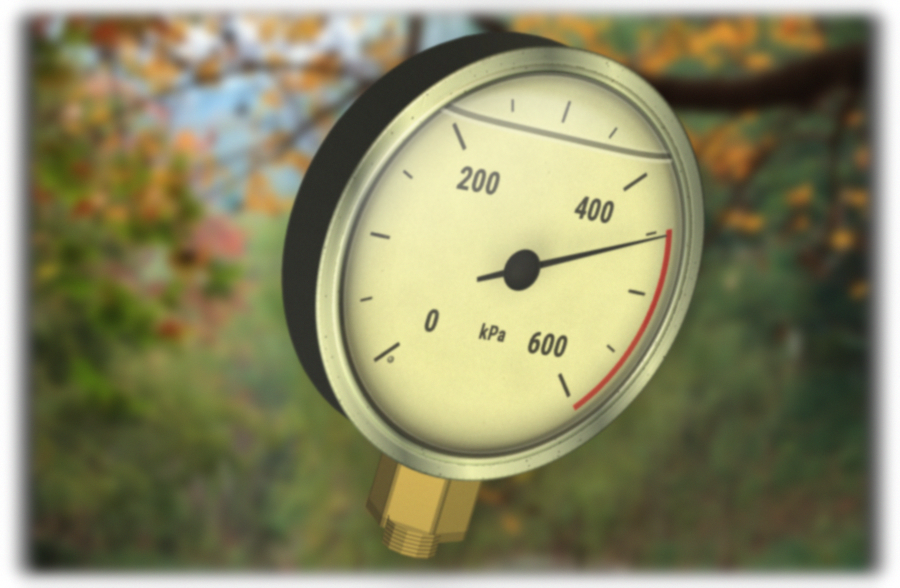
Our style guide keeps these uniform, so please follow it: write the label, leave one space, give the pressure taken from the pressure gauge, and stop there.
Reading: 450 kPa
